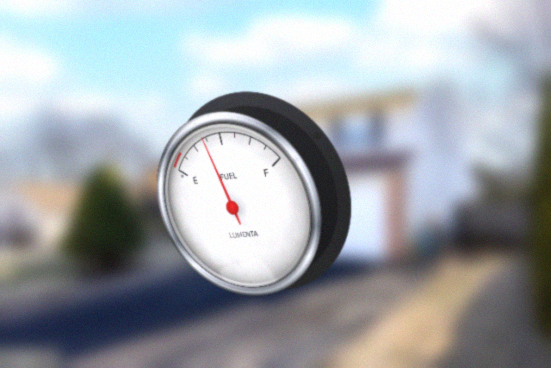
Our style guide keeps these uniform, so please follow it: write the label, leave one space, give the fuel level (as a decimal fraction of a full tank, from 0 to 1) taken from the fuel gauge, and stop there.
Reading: 0.375
